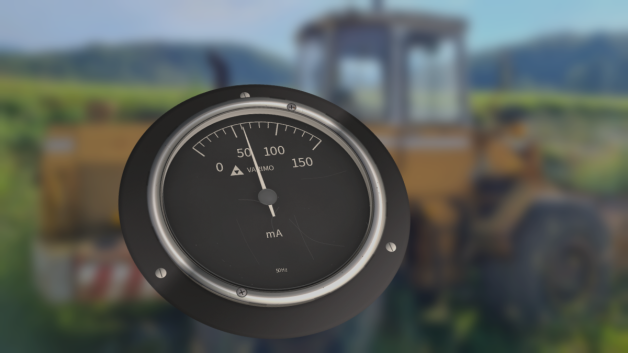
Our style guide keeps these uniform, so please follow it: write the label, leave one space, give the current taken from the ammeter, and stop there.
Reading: 60 mA
